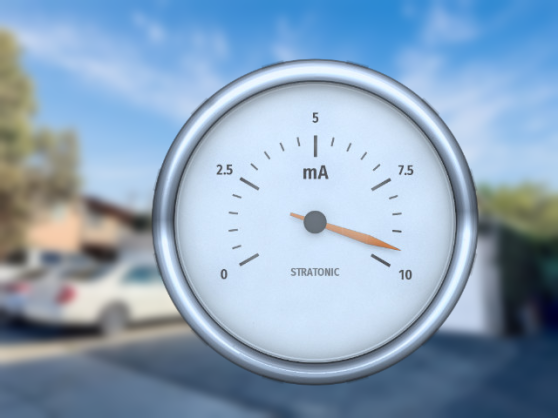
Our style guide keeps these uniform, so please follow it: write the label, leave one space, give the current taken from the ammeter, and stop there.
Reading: 9.5 mA
